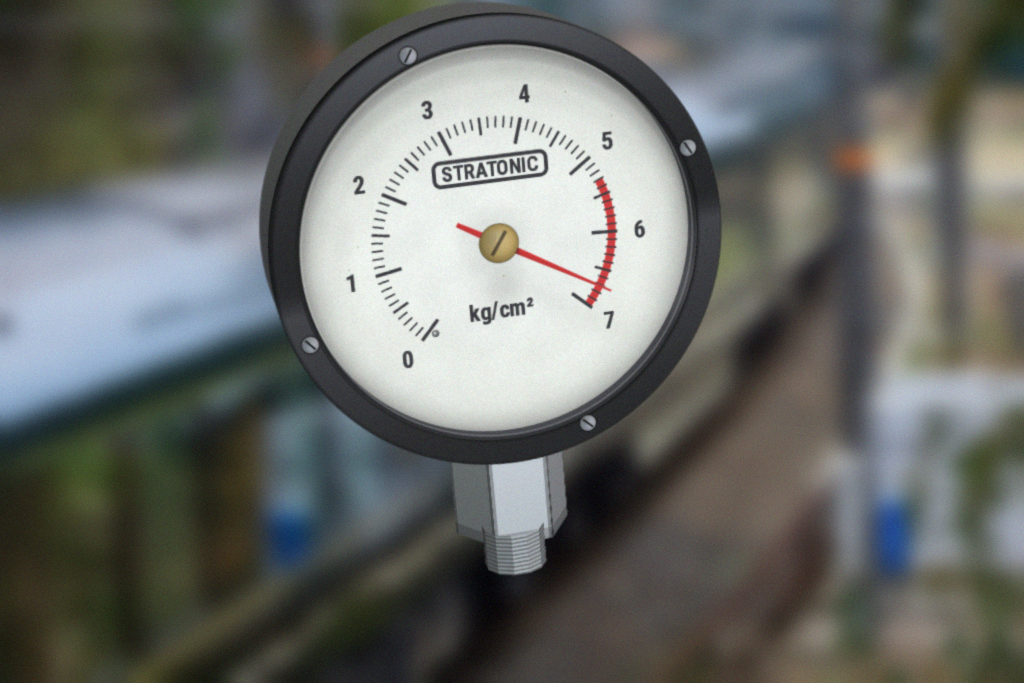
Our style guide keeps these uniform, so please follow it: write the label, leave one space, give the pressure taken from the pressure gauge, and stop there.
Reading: 6.7 kg/cm²
